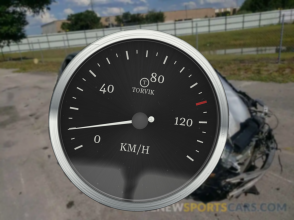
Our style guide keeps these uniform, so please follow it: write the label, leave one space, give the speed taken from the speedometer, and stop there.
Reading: 10 km/h
